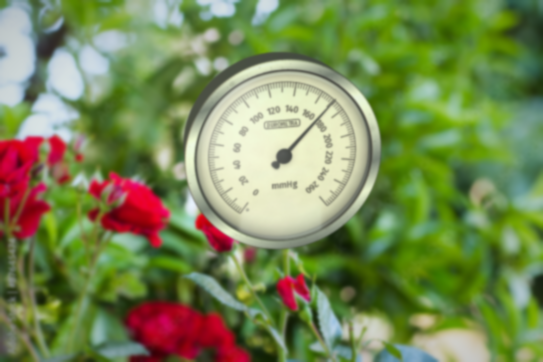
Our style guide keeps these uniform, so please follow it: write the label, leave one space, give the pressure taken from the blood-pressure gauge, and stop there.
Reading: 170 mmHg
